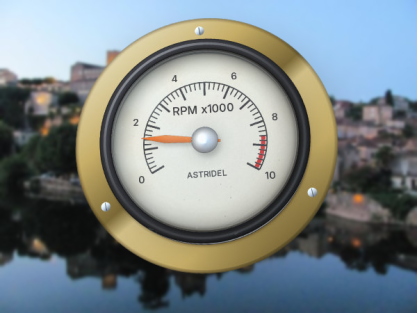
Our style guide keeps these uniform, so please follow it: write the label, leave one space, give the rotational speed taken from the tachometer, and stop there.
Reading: 1400 rpm
